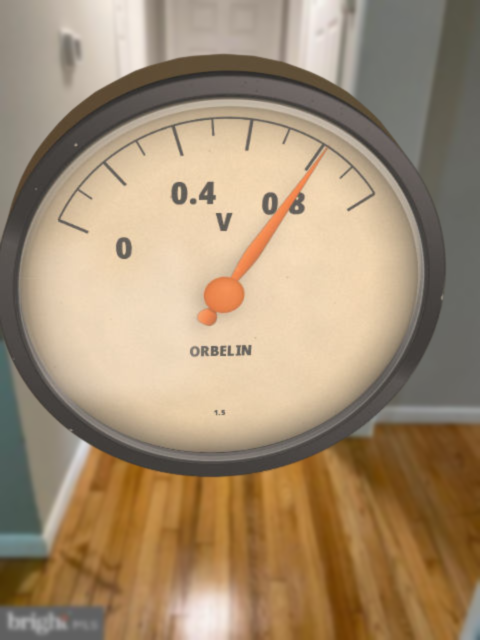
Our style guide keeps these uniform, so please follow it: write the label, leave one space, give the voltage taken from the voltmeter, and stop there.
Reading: 0.8 V
